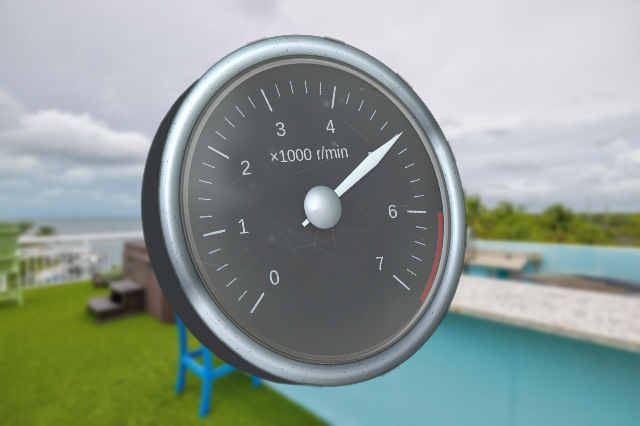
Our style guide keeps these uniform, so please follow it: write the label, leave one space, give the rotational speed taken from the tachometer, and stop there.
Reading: 5000 rpm
